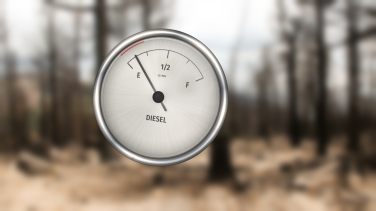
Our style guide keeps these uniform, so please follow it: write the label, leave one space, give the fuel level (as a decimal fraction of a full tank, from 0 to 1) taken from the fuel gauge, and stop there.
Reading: 0.125
